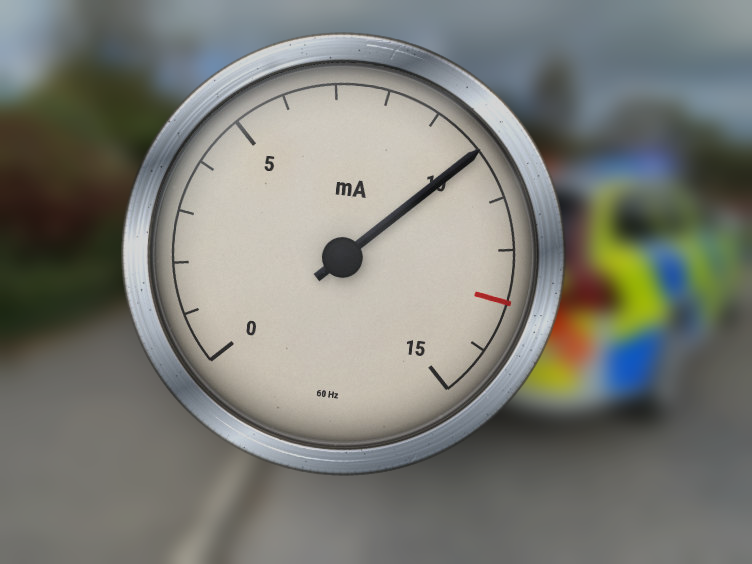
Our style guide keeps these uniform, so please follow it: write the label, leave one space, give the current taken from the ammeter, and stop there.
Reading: 10 mA
